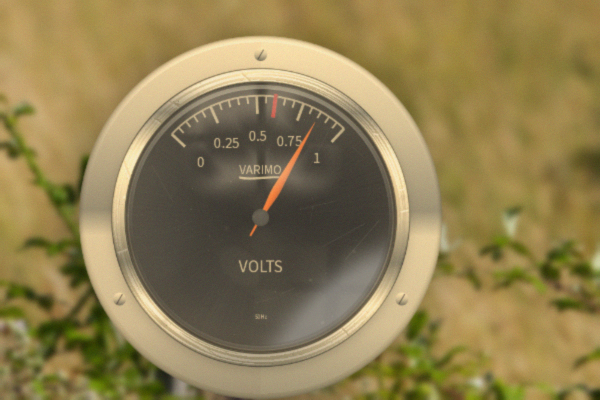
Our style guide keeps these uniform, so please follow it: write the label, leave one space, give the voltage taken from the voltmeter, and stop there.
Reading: 0.85 V
